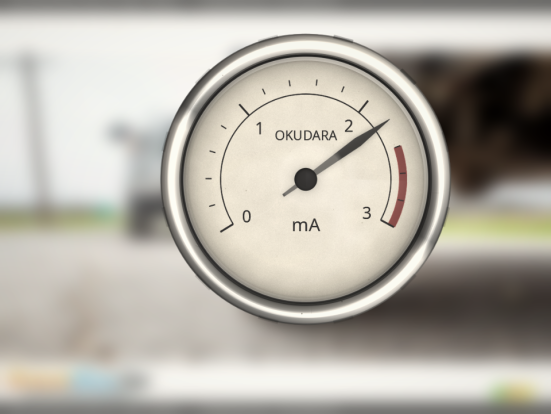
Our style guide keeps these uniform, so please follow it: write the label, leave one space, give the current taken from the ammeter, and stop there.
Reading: 2.2 mA
